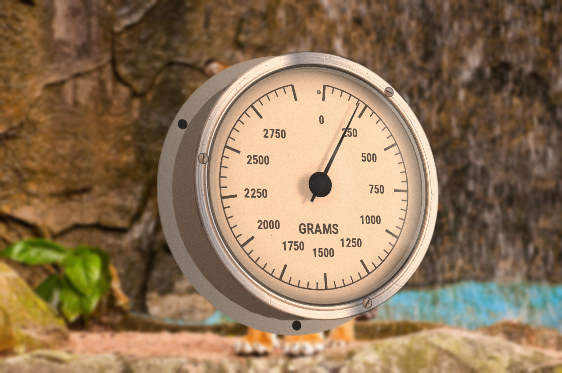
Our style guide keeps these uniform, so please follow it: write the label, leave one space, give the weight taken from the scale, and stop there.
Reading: 200 g
